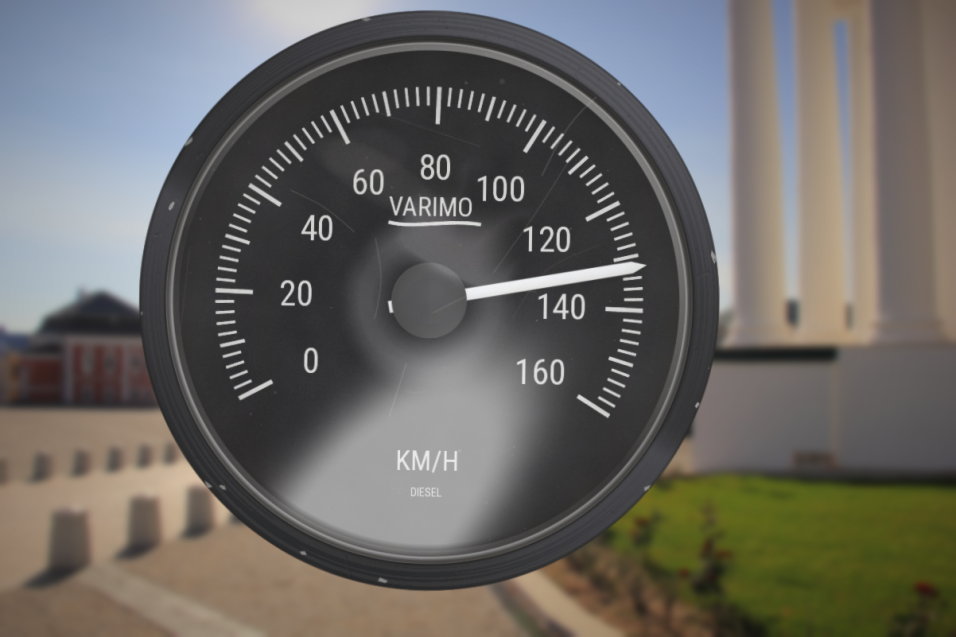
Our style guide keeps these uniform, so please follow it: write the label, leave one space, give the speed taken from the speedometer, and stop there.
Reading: 132 km/h
